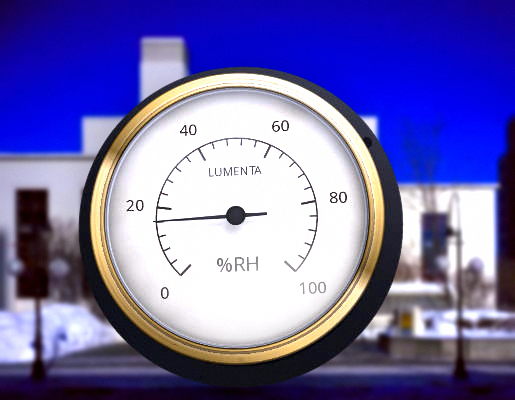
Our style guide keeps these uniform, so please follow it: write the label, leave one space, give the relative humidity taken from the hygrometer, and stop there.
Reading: 16 %
